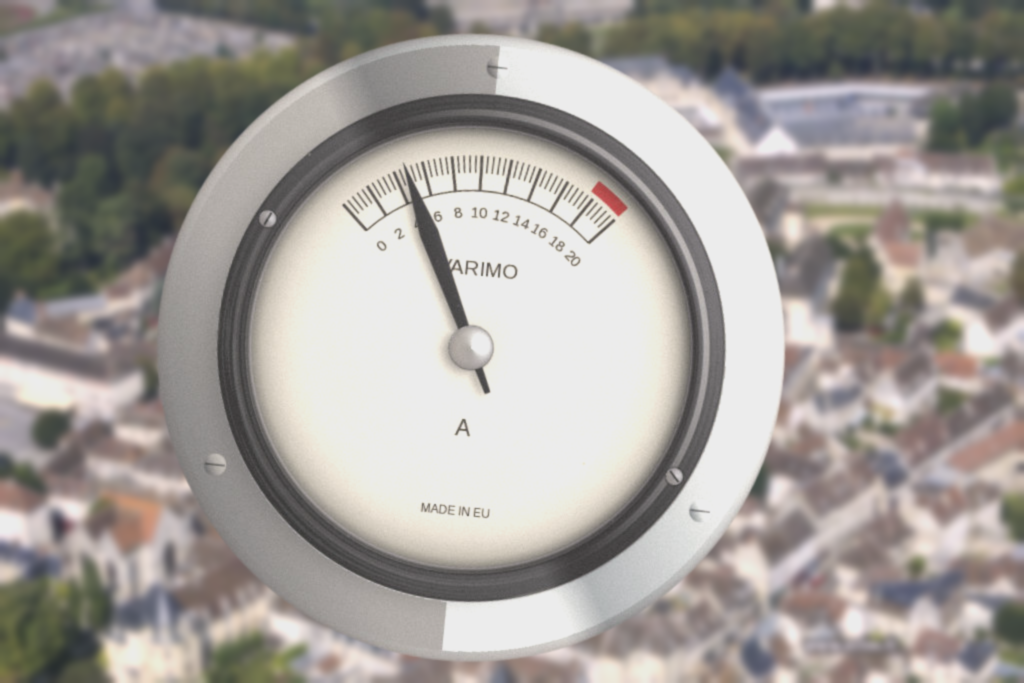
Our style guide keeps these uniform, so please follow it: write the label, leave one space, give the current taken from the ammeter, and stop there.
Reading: 4.8 A
